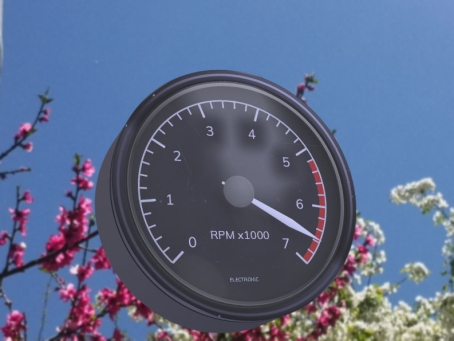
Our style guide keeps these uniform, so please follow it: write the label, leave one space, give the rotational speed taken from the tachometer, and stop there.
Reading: 6600 rpm
